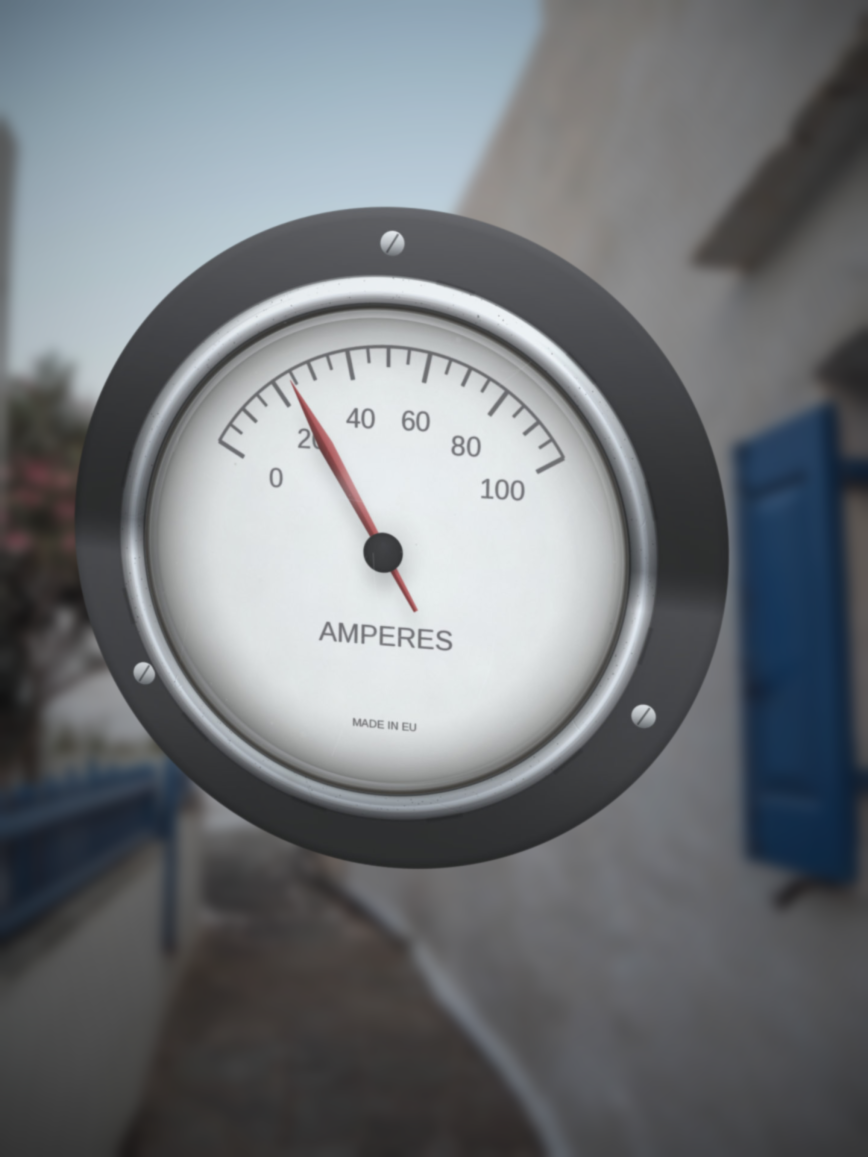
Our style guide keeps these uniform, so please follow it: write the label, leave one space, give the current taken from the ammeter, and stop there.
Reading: 25 A
